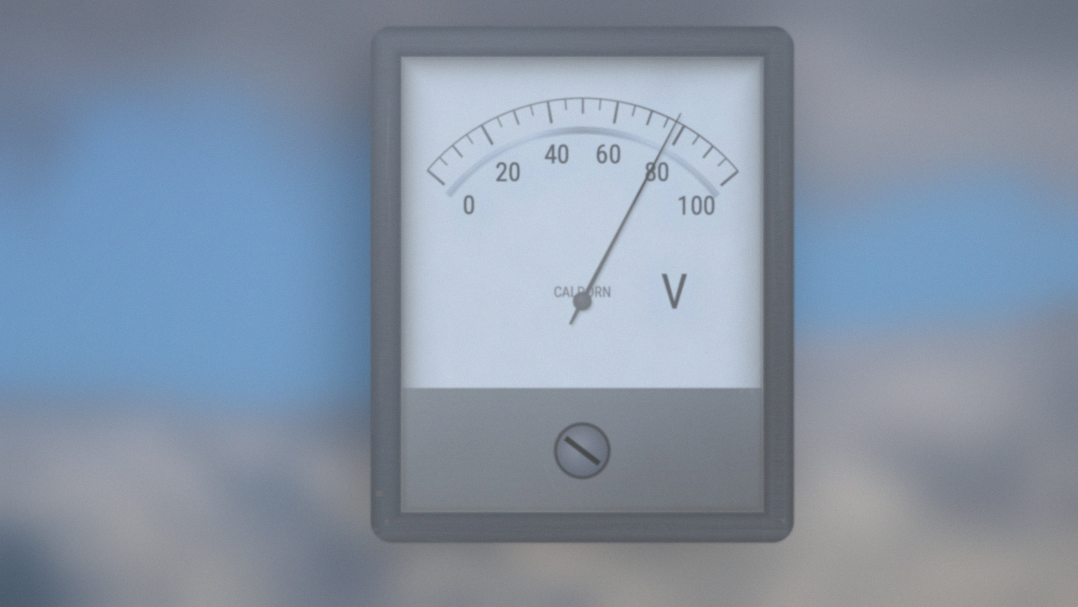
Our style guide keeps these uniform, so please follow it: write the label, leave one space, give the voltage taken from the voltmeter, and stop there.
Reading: 77.5 V
